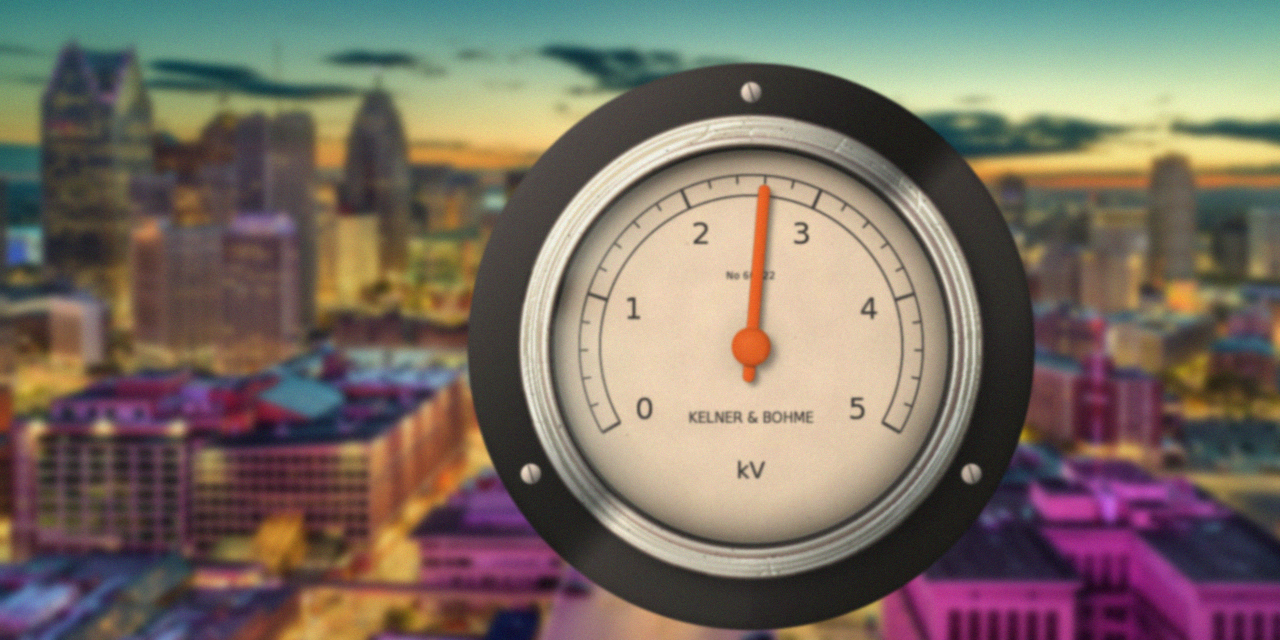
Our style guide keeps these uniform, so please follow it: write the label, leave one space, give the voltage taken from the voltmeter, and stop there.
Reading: 2.6 kV
